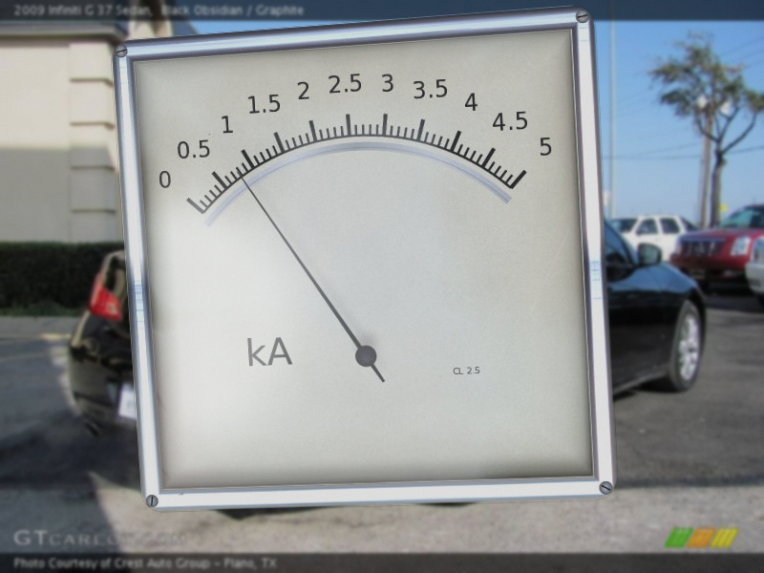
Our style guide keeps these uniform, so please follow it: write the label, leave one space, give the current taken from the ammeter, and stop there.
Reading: 0.8 kA
